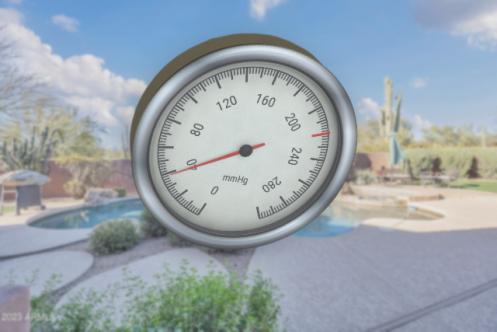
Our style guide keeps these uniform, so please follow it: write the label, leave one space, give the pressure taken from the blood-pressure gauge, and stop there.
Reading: 40 mmHg
